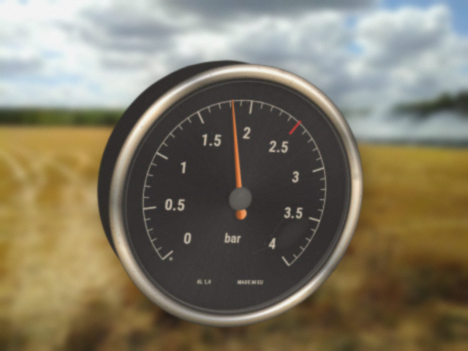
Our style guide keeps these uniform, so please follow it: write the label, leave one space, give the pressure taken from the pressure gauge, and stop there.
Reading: 1.8 bar
